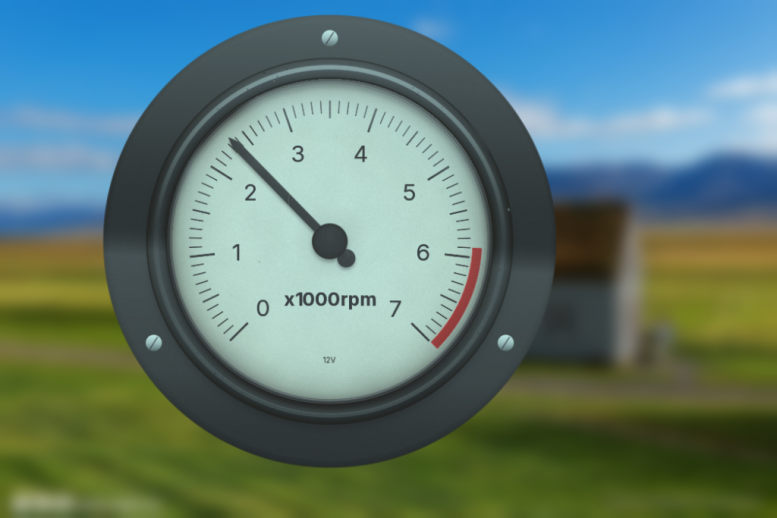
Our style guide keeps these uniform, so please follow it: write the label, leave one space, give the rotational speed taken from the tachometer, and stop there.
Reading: 2350 rpm
